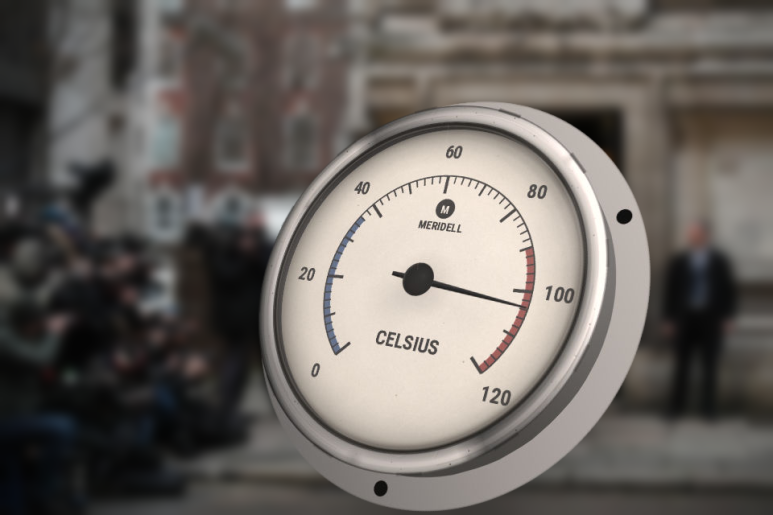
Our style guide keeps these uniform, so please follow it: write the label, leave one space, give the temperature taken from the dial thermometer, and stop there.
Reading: 104 °C
